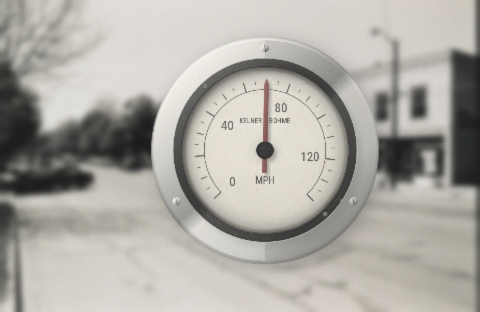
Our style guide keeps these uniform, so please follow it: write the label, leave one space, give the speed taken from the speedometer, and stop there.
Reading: 70 mph
